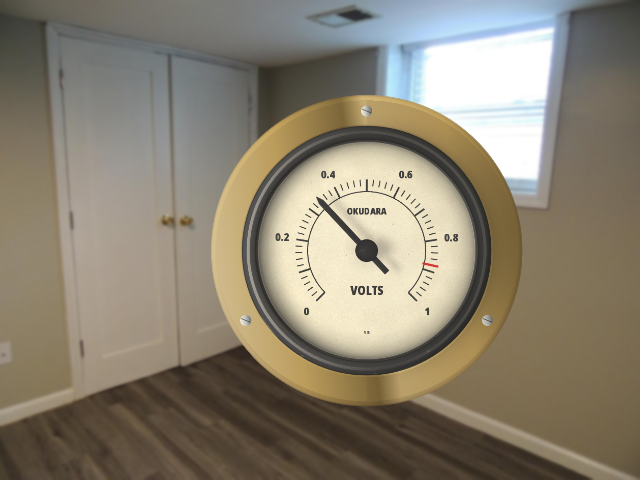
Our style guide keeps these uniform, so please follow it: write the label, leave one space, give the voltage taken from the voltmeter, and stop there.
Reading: 0.34 V
